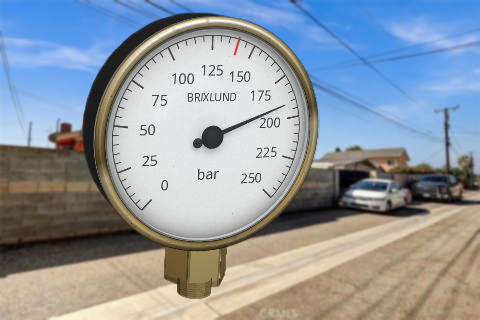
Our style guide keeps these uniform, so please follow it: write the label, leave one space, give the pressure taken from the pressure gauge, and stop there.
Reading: 190 bar
